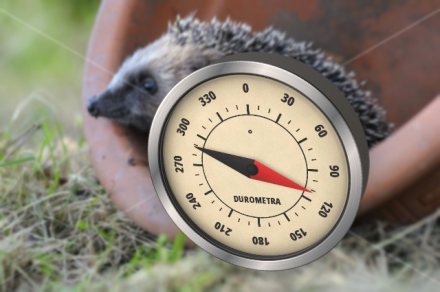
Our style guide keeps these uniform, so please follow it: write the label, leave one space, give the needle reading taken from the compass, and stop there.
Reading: 110 °
